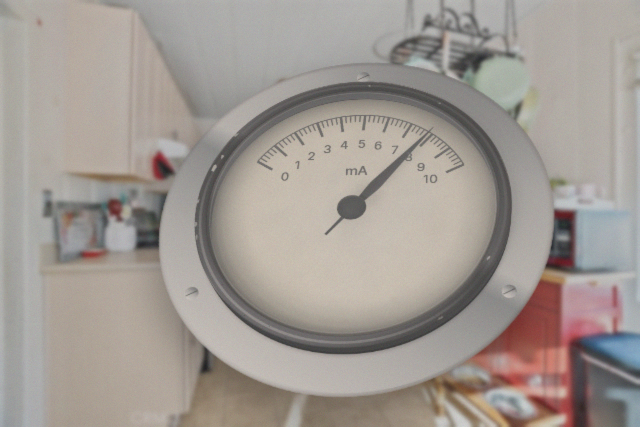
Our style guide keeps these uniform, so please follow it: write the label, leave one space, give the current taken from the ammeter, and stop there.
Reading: 8 mA
